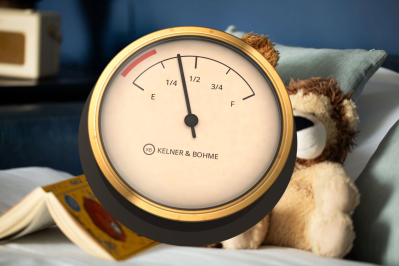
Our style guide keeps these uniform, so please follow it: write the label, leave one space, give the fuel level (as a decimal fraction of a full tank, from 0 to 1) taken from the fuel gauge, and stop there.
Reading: 0.375
